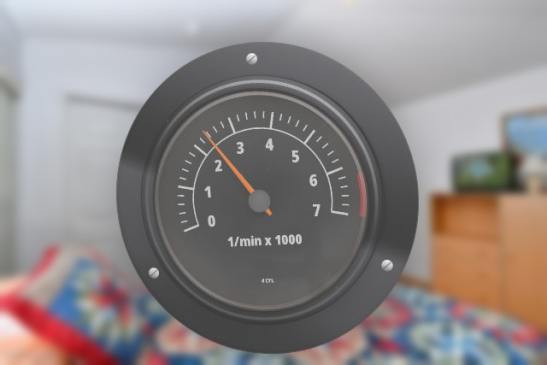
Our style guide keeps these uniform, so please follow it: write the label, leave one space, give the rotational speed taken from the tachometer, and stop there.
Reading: 2400 rpm
